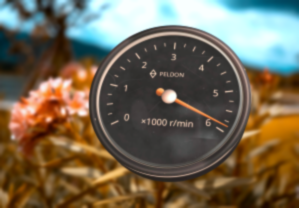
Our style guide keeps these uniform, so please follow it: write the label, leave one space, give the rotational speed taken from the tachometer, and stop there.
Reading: 5875 rpm
